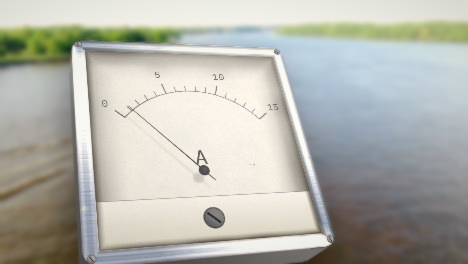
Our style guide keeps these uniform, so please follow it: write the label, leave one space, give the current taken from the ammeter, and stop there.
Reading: 1 A
